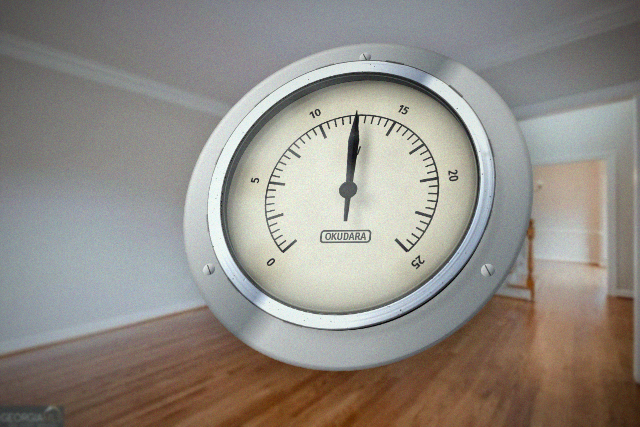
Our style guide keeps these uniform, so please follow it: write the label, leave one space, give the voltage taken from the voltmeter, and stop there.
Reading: 12.5 kV
